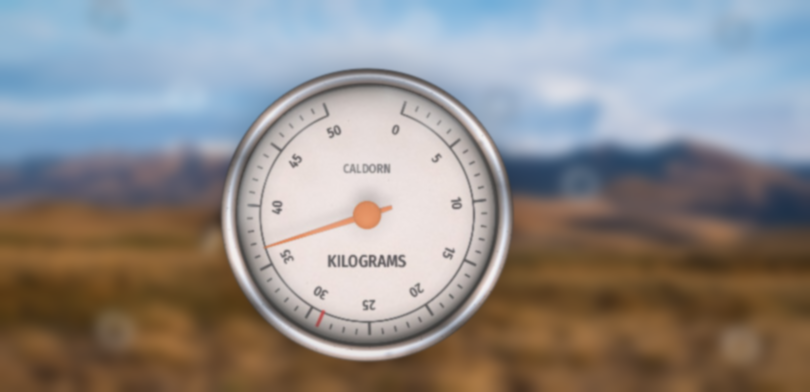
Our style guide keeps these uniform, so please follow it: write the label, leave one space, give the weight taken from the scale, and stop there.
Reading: 36.5 kg
